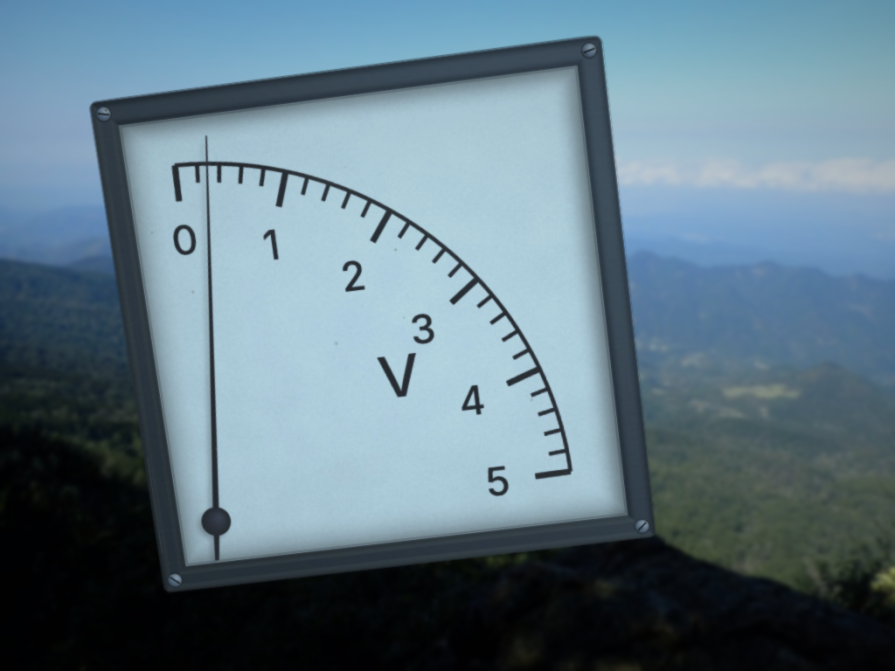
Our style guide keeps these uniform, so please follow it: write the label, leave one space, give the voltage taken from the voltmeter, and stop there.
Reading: 0.3 V
